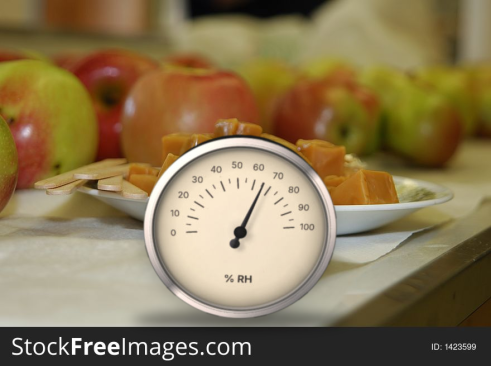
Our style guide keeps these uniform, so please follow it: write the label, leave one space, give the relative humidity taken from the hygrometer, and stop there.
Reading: 65 %
